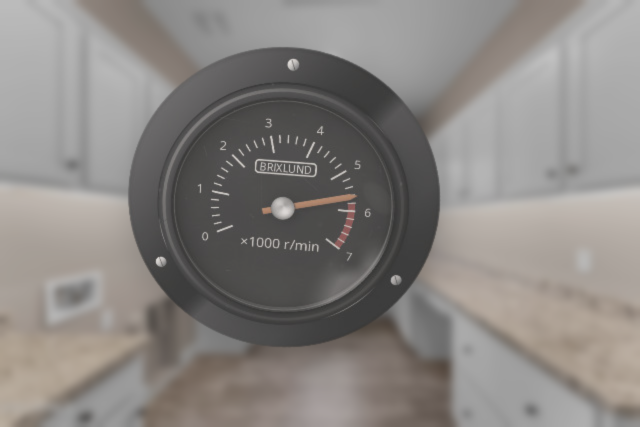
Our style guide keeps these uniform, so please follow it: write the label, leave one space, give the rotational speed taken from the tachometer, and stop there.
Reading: 5600 rpm
